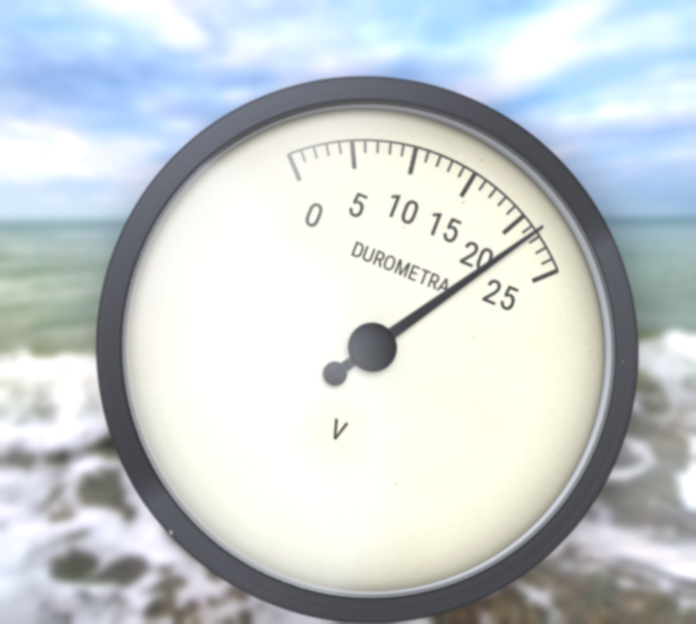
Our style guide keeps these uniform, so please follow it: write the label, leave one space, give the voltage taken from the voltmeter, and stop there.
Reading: 21.5 V
